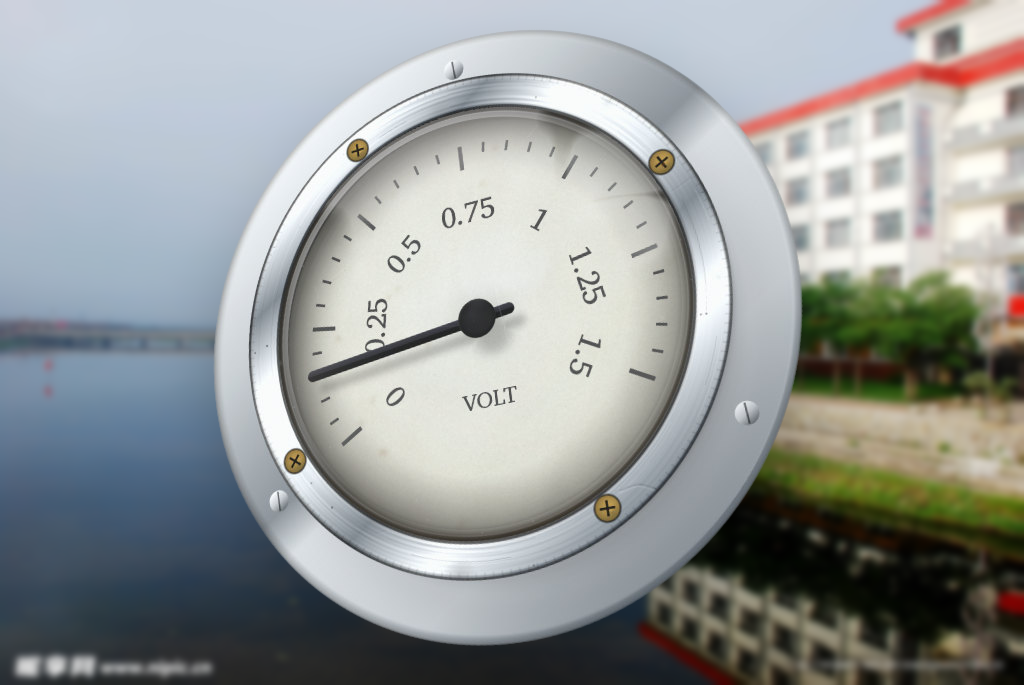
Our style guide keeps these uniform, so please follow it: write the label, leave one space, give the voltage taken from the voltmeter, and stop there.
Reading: 0.15 V
